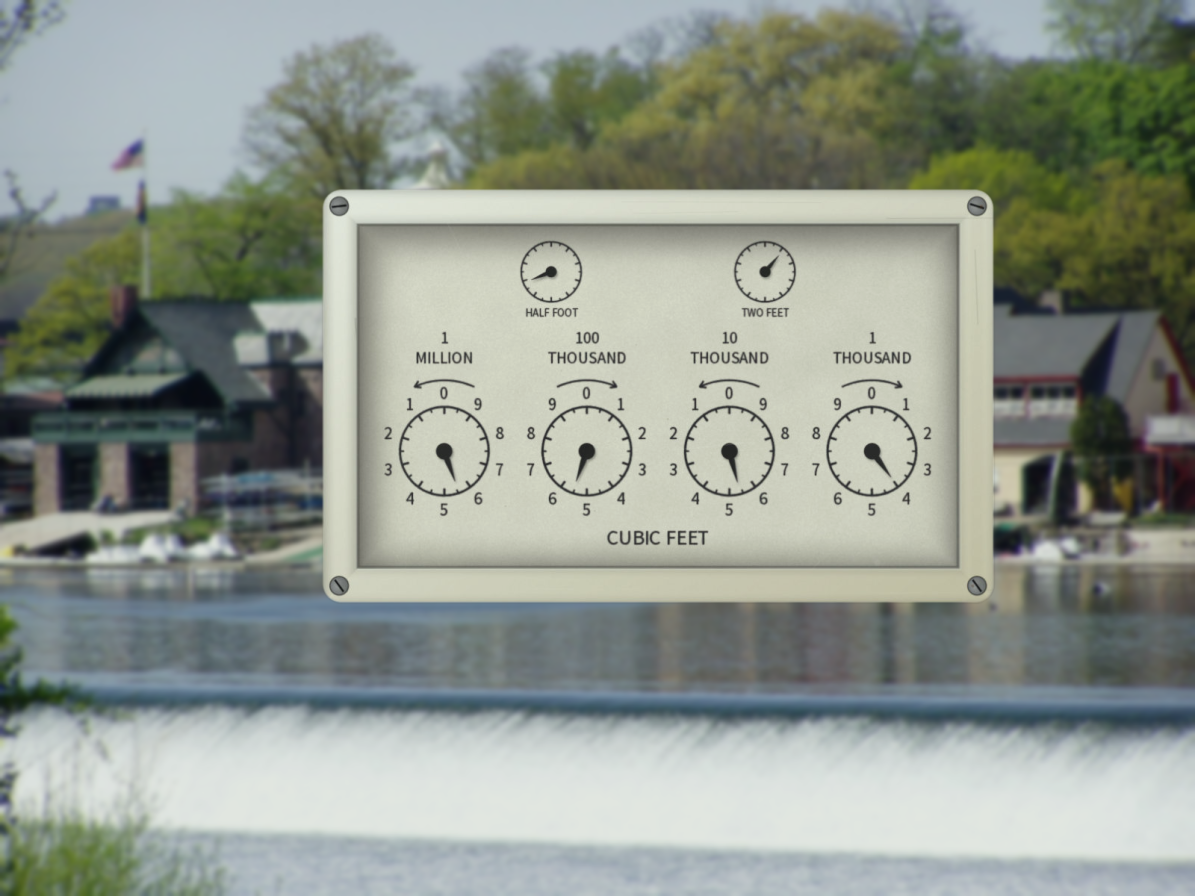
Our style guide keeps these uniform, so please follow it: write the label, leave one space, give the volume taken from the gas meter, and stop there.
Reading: 555400 ft³
